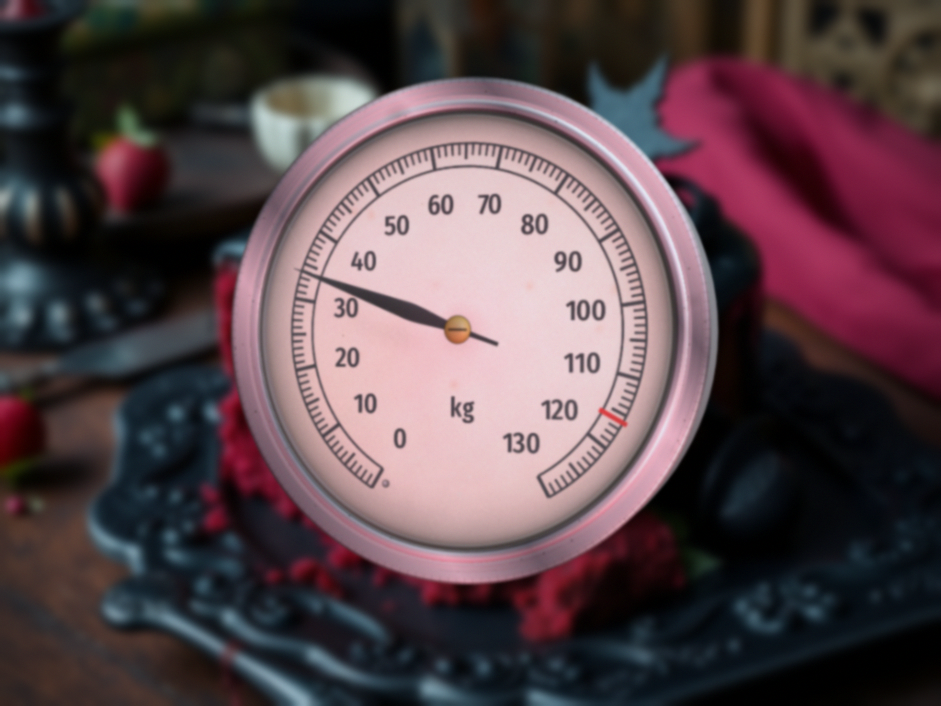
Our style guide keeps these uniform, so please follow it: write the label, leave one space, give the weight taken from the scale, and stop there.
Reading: 34 kg
